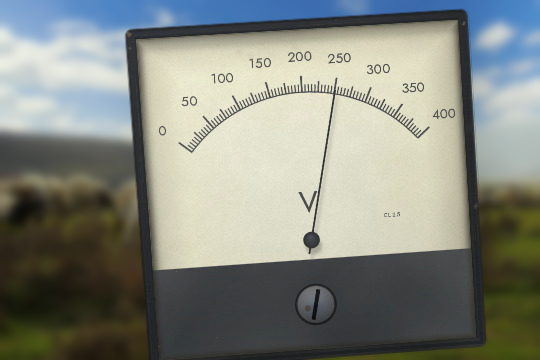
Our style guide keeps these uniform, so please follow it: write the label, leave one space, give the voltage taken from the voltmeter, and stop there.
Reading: 250 V
